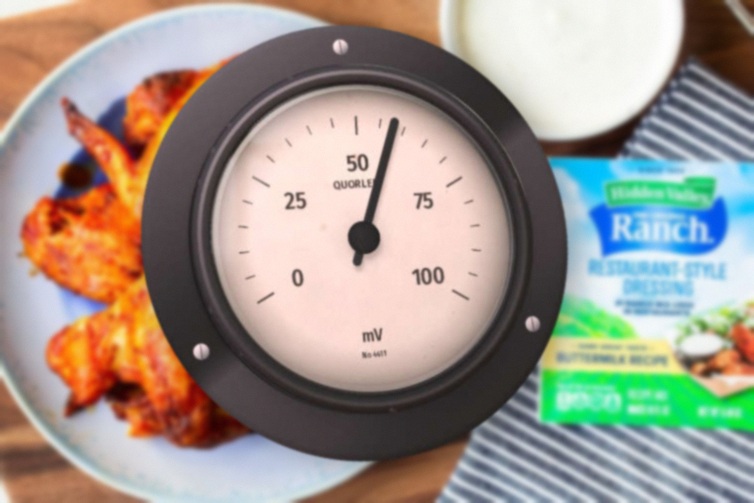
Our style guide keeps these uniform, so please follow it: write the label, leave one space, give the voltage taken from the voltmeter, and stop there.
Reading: 57.5 mV
